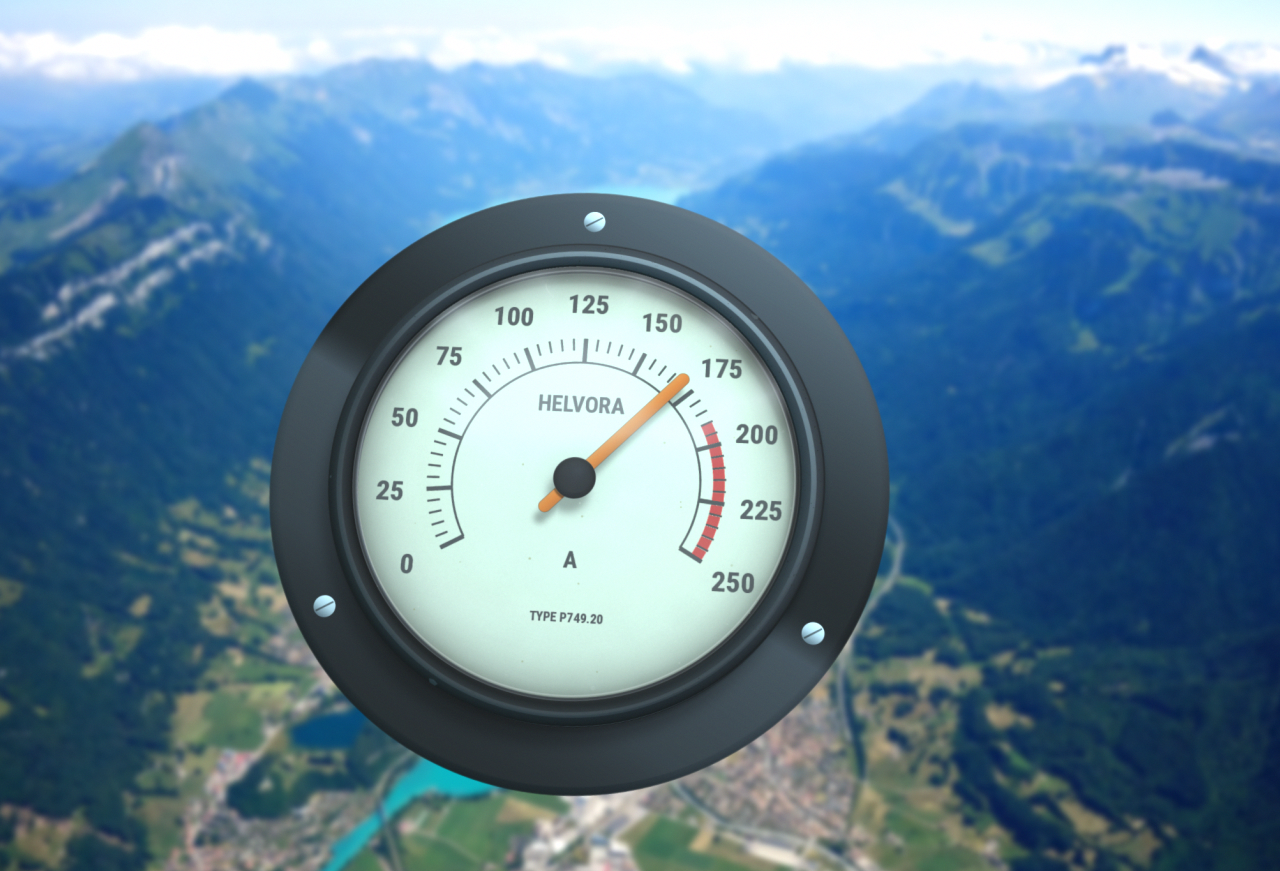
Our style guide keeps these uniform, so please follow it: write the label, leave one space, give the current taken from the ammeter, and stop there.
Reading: 170 A
